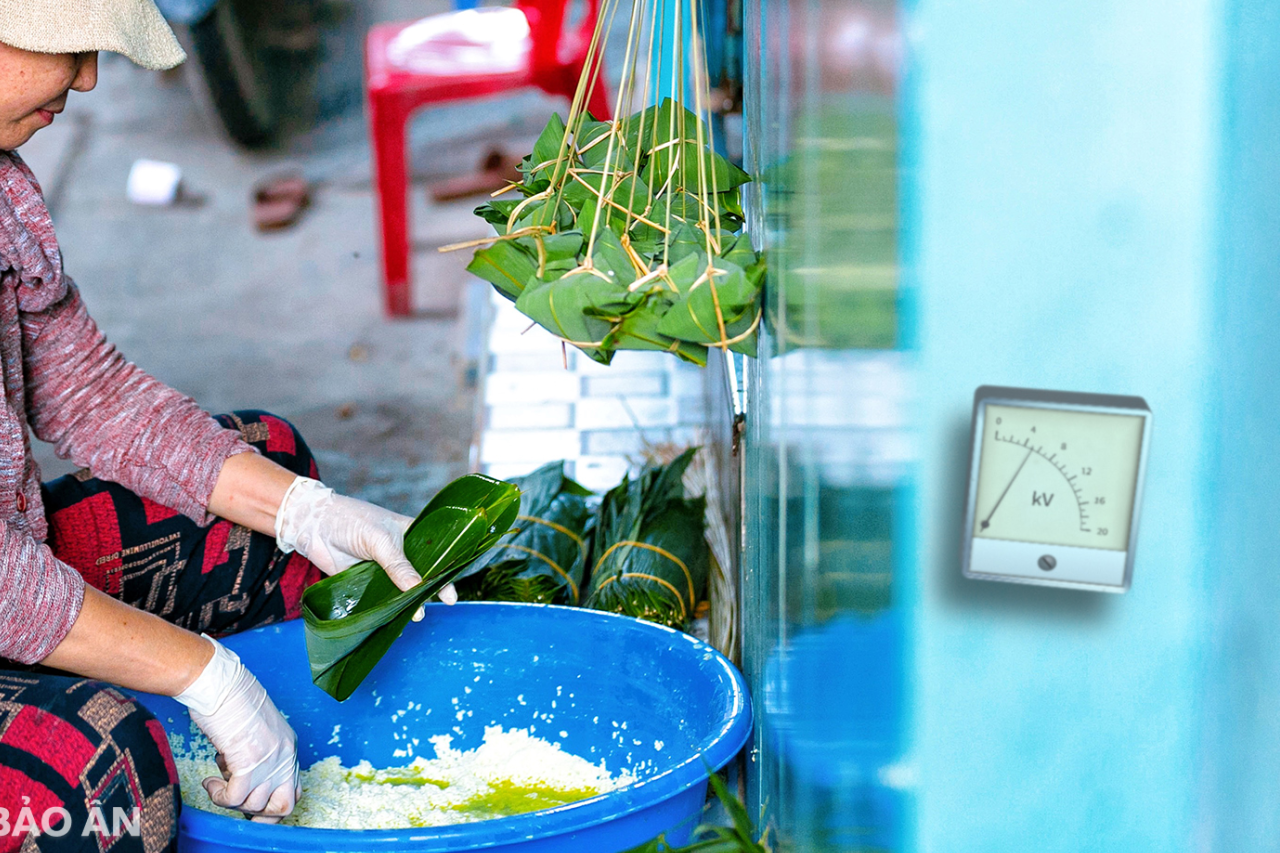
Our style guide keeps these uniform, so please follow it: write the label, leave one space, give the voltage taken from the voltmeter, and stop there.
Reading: 5 kV
